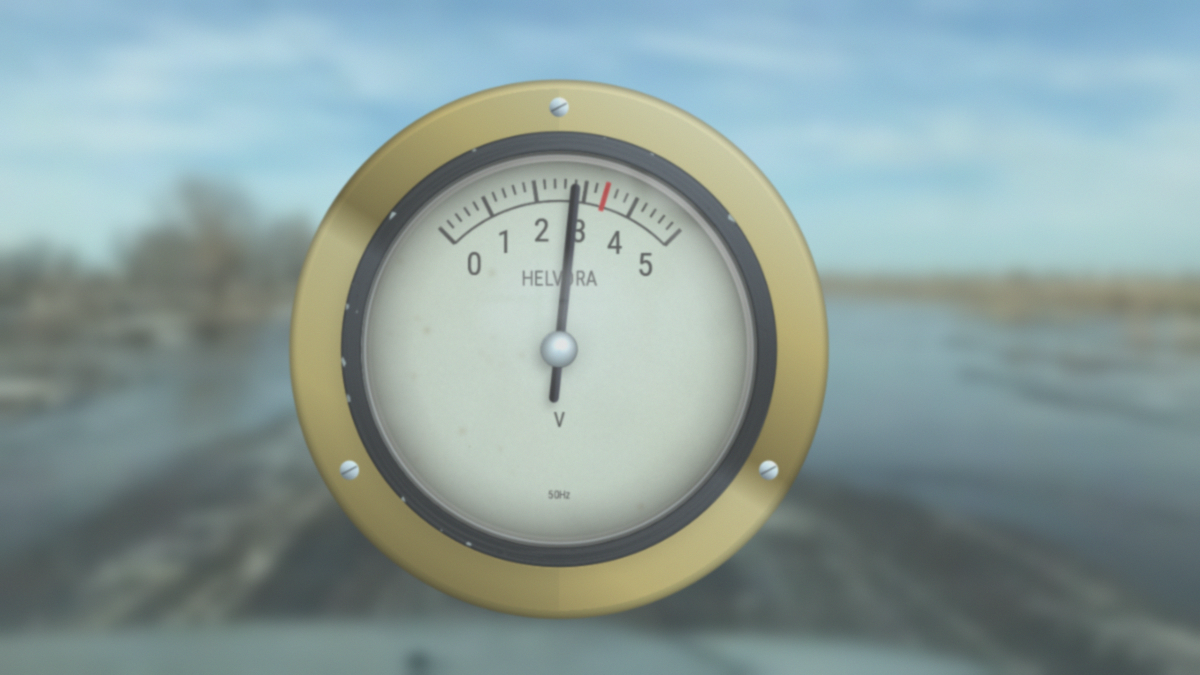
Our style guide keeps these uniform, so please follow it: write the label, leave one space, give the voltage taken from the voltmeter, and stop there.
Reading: 2.8 V
